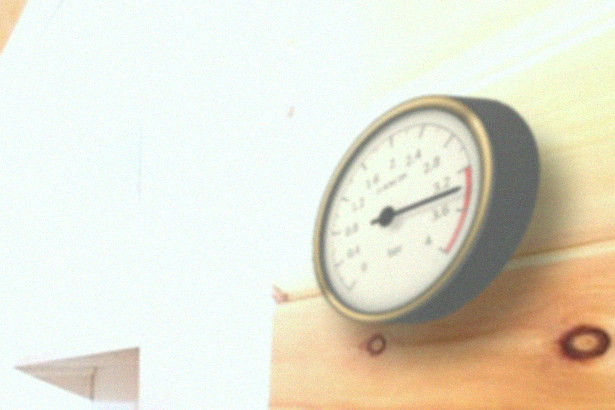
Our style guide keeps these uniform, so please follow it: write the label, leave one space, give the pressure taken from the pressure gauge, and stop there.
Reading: 3.4 bar
